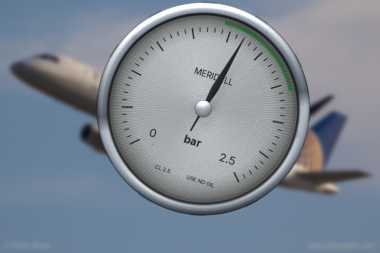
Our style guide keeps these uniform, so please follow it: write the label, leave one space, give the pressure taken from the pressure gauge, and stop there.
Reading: 1.35 bar
